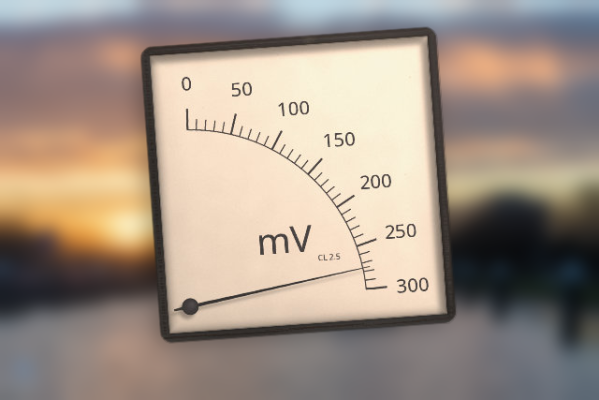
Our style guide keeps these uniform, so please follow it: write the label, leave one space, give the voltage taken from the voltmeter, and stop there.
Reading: 275 mV
